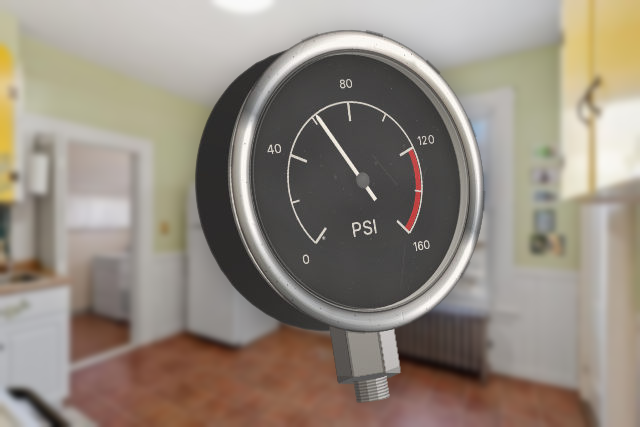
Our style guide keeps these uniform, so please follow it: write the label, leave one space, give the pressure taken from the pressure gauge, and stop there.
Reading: 60 psi
